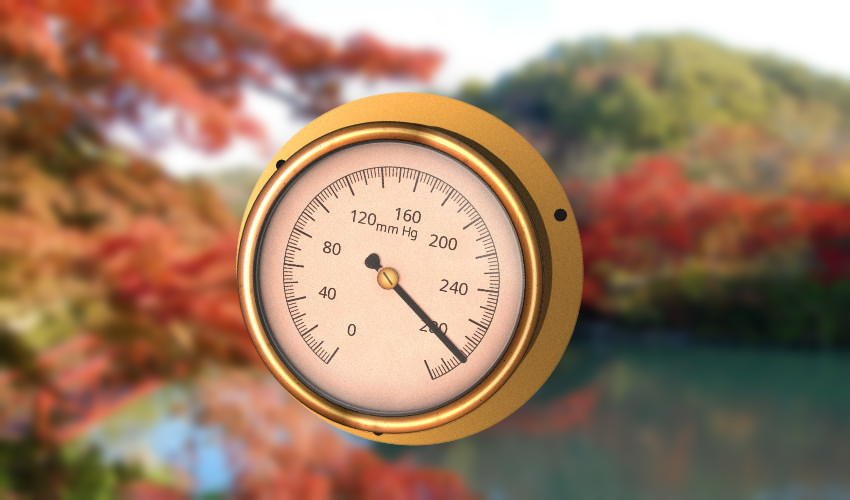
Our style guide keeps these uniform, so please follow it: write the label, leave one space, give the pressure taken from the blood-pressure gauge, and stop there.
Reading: 280 mmHg
